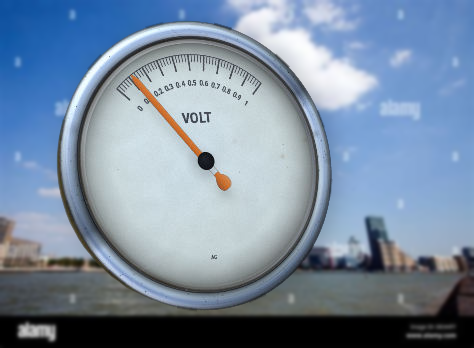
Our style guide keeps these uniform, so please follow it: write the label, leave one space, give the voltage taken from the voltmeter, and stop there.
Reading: 0.1 V
